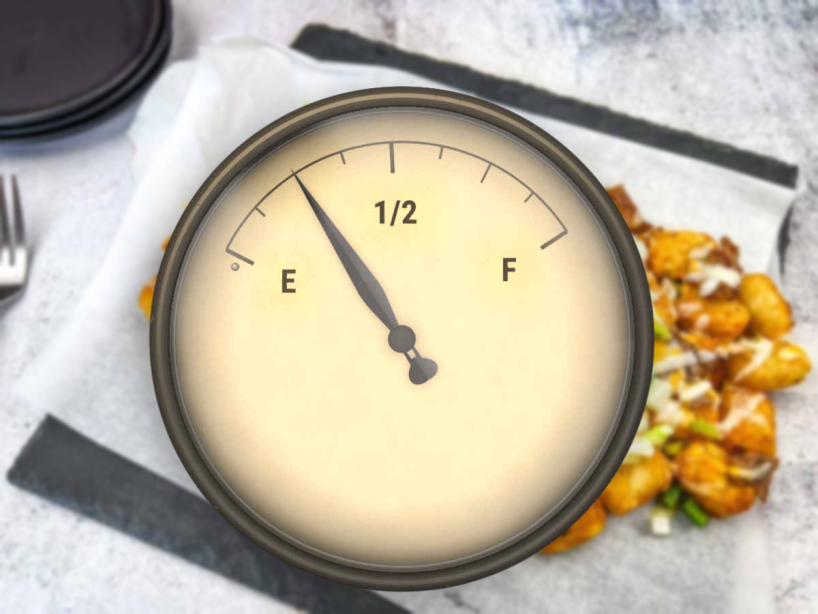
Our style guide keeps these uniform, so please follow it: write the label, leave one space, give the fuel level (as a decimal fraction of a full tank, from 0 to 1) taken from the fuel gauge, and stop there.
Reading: 0.25
